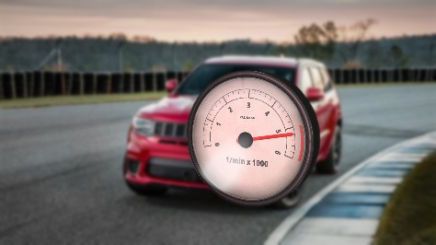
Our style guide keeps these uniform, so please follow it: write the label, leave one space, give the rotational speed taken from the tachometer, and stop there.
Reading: 5200 rpm
